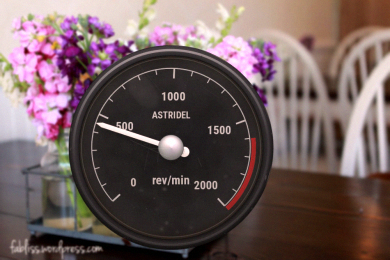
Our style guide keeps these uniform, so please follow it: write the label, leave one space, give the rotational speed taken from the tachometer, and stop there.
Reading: 450 rpm
